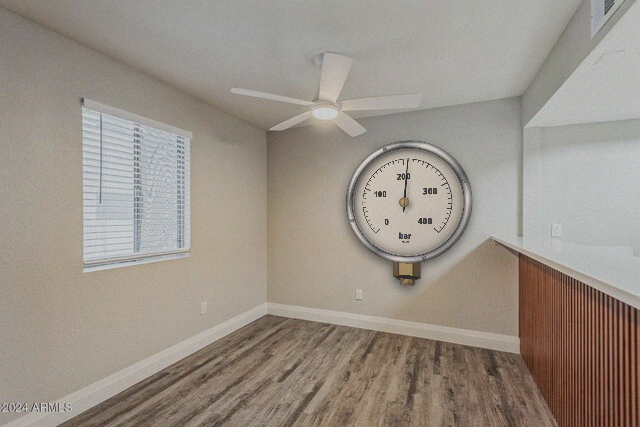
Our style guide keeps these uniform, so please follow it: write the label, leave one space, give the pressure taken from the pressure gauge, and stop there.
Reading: 210 bar
